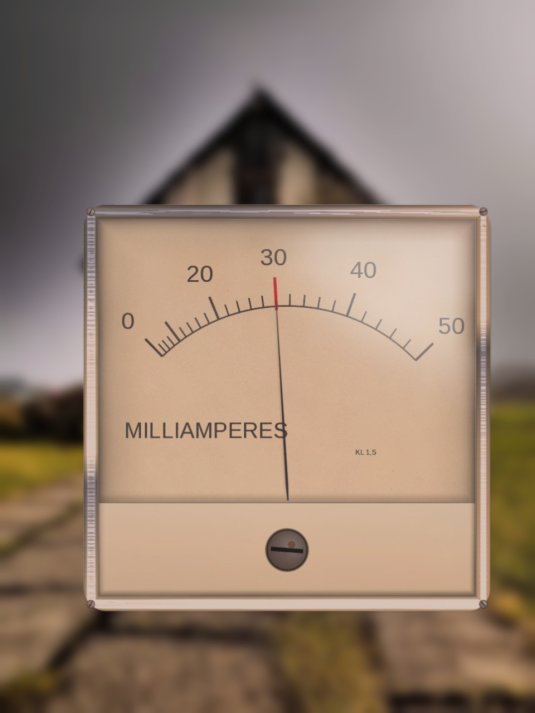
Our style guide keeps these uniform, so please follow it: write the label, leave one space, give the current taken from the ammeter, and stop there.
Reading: 30 mA
